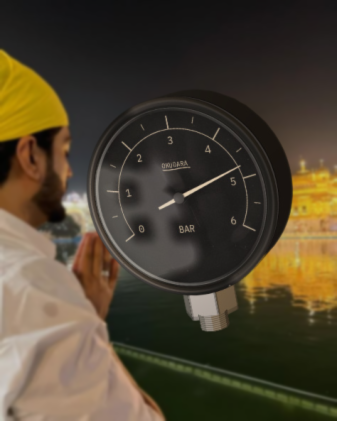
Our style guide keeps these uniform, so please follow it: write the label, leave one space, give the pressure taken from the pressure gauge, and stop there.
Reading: 4.75 bar
